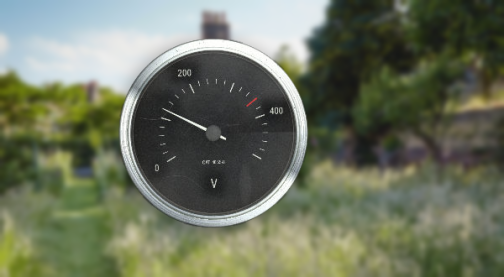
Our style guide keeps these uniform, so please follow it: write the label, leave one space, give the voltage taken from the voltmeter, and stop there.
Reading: 120 V
